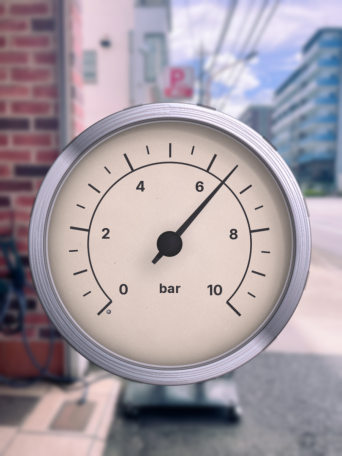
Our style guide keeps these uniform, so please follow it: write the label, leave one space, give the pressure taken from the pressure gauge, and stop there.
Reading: 6.5 bar
